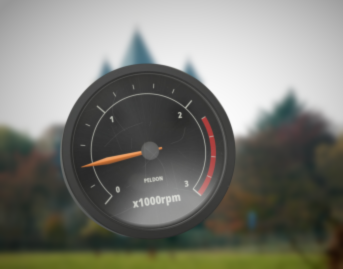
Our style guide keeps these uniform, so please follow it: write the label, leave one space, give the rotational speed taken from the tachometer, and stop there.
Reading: 400 rpm
